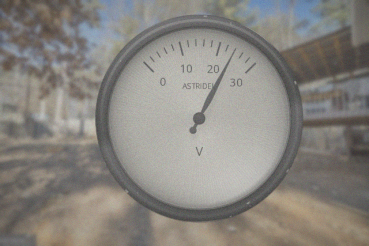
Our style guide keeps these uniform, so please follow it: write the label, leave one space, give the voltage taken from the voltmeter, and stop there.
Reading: 24 V
